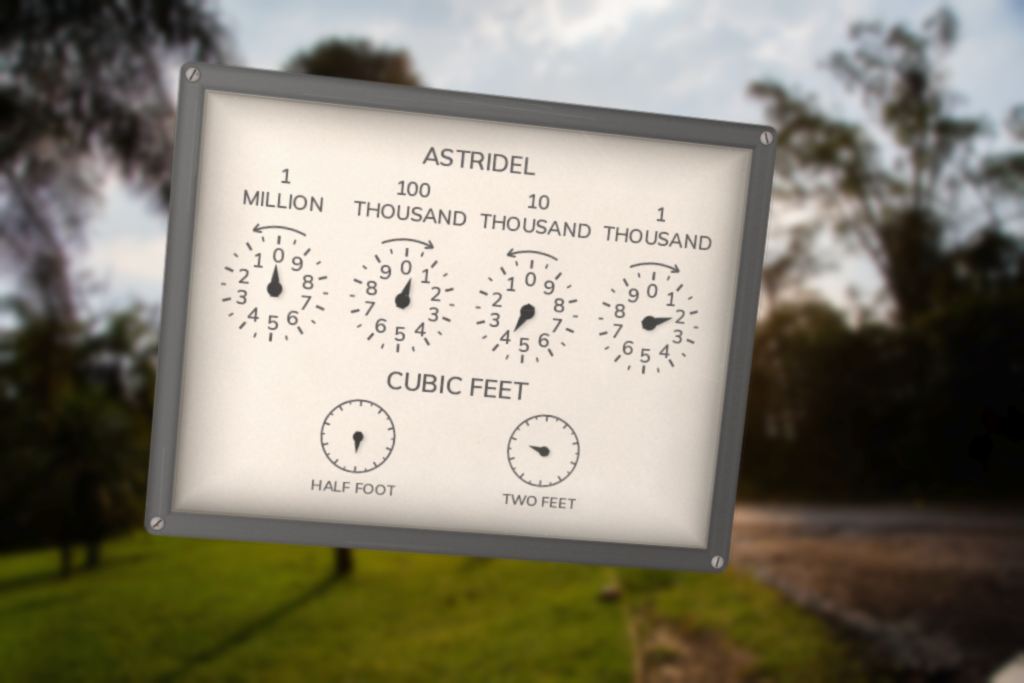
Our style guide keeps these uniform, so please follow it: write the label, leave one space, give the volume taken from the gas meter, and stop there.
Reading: 4200 ft³
